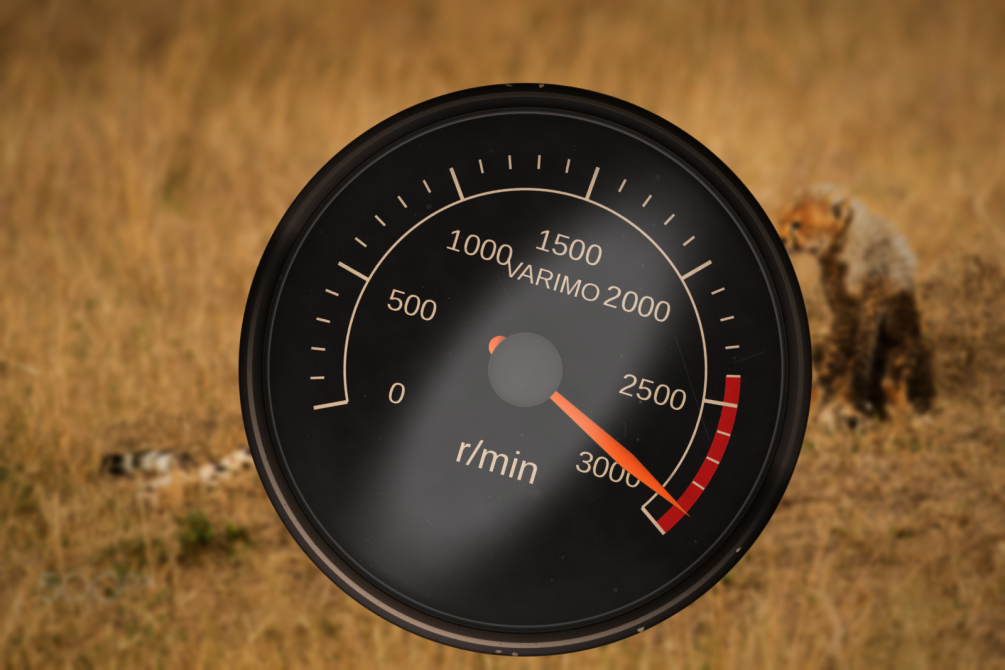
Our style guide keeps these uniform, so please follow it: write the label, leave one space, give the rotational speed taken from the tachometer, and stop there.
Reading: 2900 rpm
